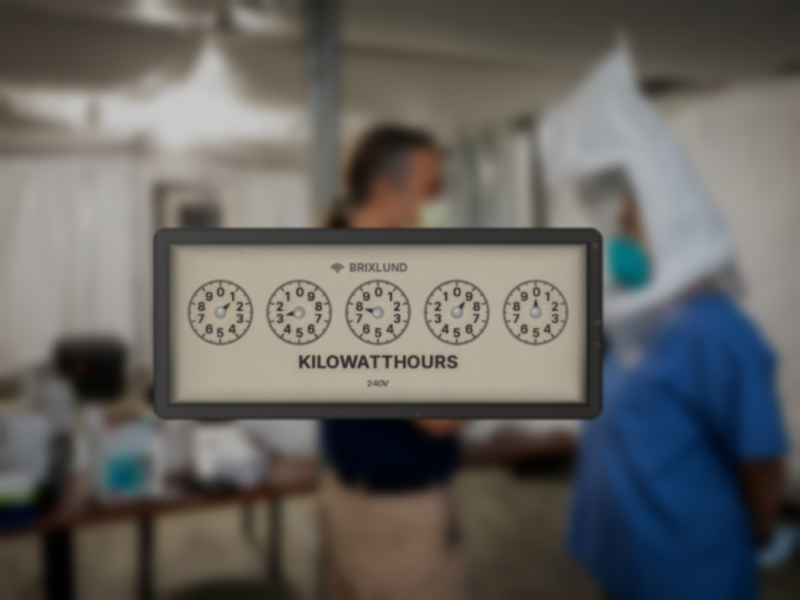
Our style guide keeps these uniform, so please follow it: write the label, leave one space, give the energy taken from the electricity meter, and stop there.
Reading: 12790 kWh
